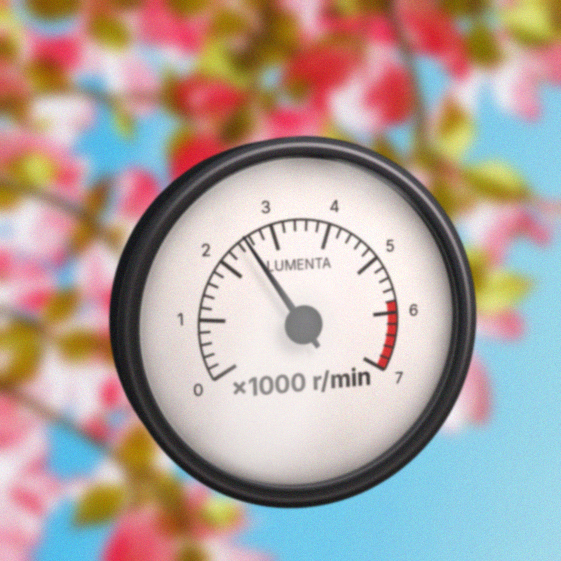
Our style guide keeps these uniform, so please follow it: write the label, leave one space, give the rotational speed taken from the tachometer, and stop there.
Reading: 2500 rpm
